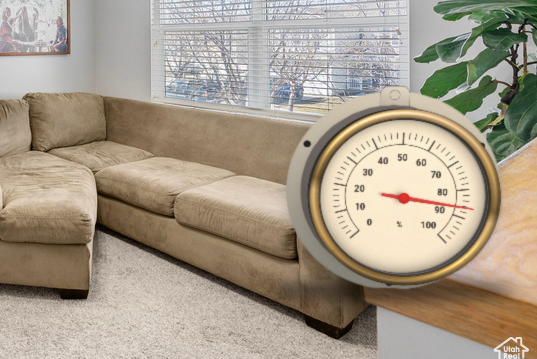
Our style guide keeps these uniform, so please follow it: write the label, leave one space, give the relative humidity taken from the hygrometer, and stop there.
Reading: 86 %
